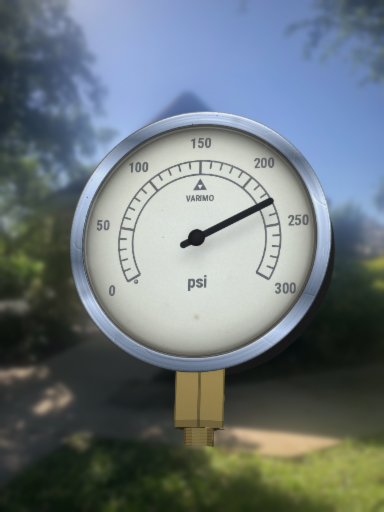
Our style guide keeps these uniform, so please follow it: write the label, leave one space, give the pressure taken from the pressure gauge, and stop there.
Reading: 230 psi
